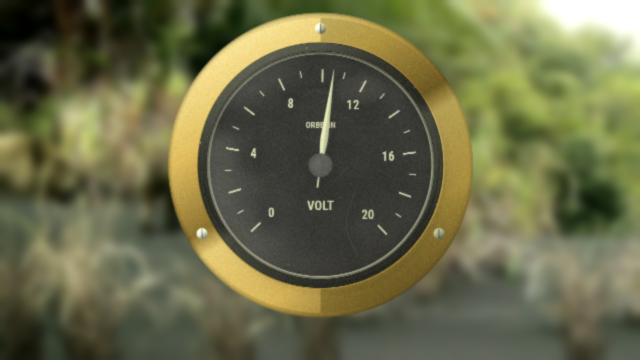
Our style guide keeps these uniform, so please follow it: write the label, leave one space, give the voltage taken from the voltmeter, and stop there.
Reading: 10.5 V
